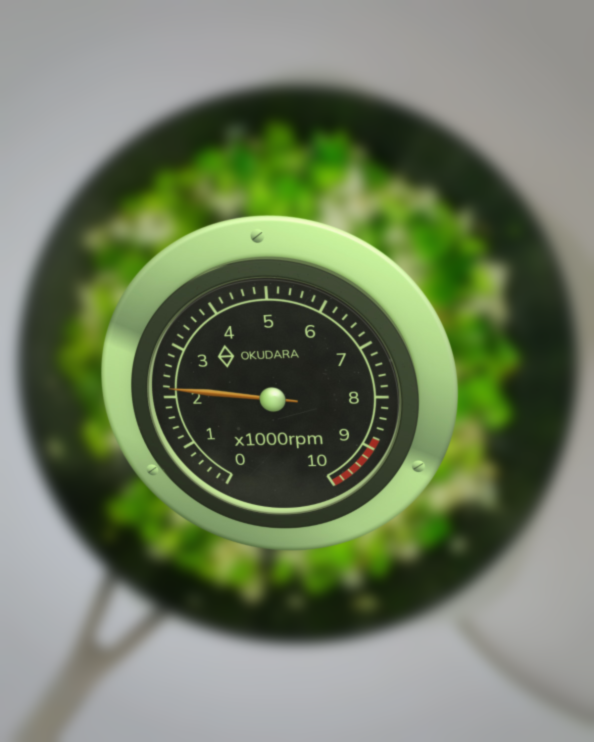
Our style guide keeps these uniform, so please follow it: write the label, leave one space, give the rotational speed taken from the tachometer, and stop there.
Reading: 2200 rpm
